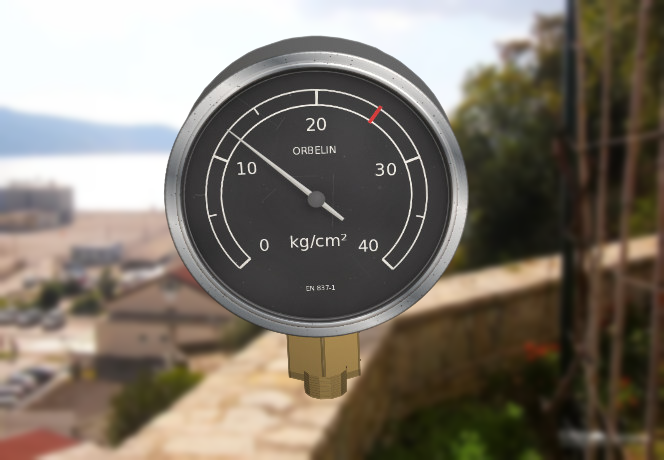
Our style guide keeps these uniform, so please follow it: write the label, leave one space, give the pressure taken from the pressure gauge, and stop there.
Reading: 12.5 kg/cm²
